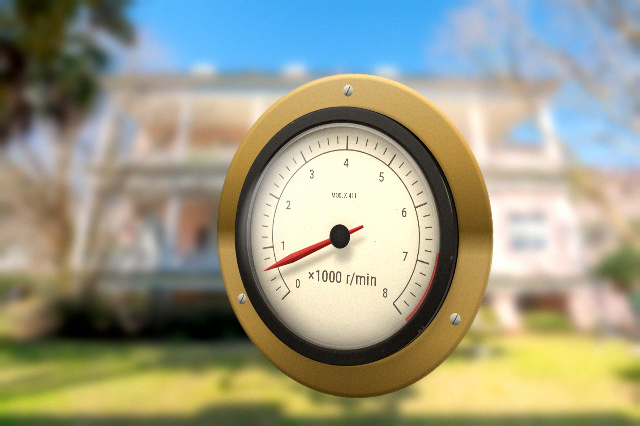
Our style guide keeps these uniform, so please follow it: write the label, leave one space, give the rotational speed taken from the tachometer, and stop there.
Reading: 600 rpm
